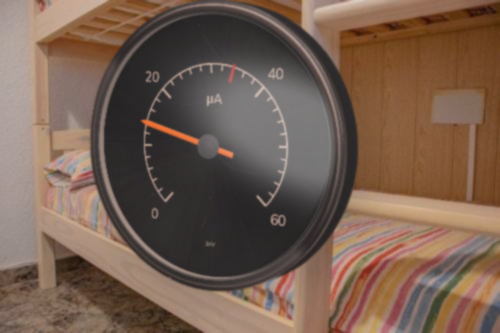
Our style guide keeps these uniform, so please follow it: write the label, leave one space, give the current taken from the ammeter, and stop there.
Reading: 14 µA
